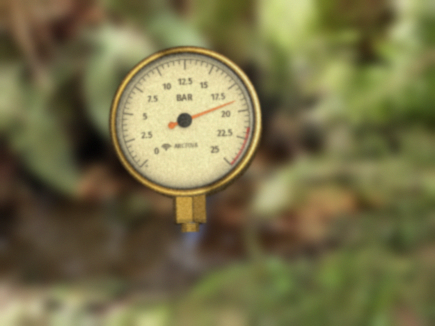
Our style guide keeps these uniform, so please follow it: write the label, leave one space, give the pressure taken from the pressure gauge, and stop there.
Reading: 19 bar
